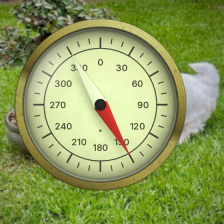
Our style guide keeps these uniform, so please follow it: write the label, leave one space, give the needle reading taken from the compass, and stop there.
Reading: 150 °
